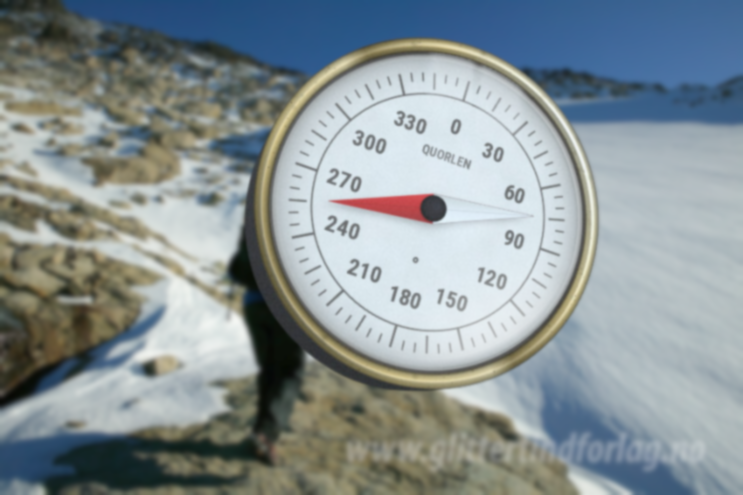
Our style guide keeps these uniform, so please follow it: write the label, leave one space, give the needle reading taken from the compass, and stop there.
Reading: 255 °
